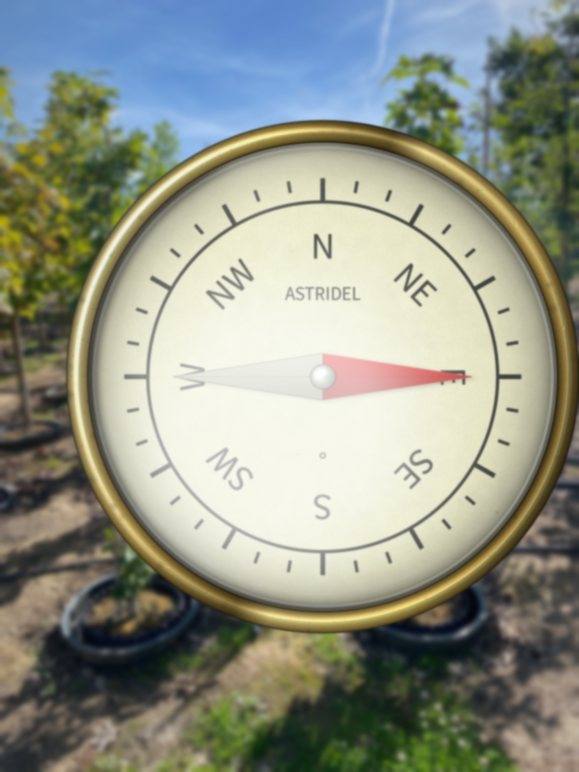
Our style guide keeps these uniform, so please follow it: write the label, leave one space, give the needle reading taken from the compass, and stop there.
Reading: 90 °
